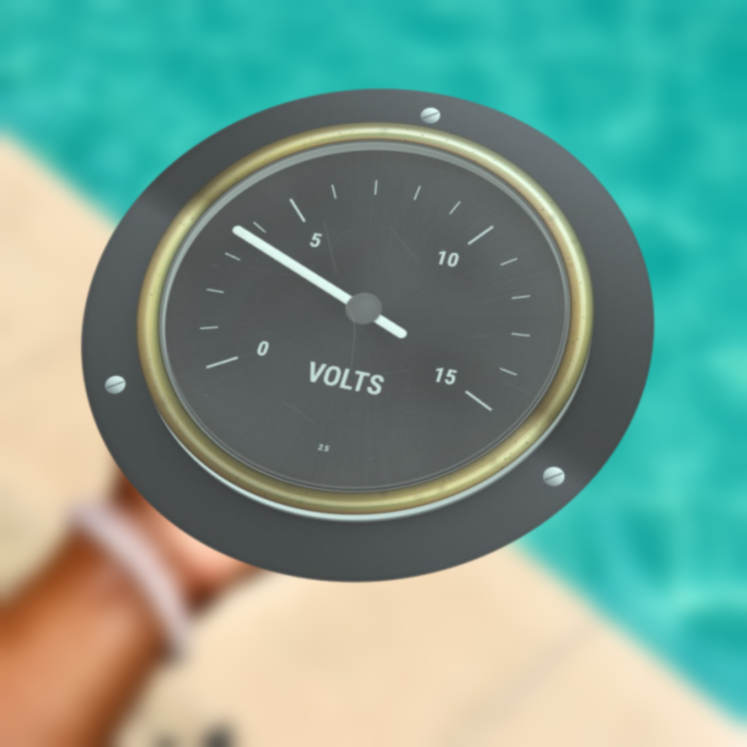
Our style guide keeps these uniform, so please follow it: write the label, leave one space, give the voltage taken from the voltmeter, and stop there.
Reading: 3.5 V
